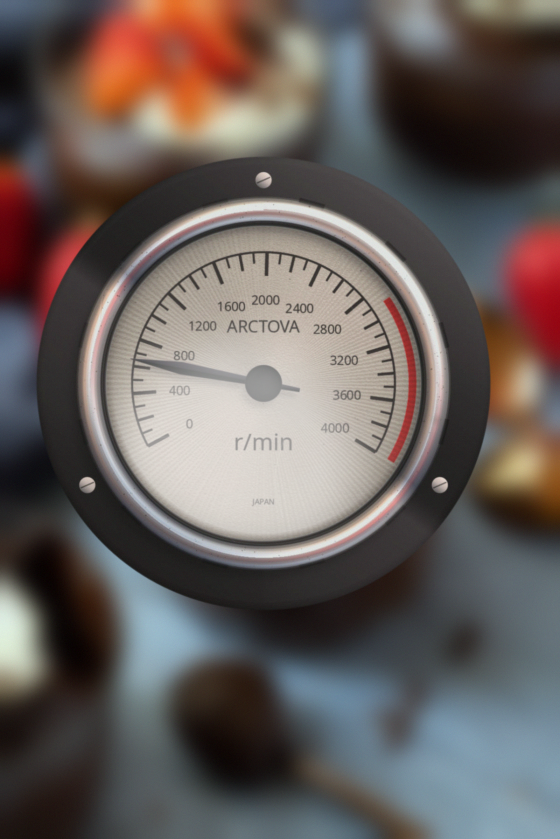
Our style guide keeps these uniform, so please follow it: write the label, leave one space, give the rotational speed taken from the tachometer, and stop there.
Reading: 650 rpm
